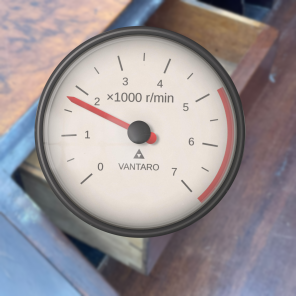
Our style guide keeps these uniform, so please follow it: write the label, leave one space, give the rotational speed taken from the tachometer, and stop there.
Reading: 1750 rpm
